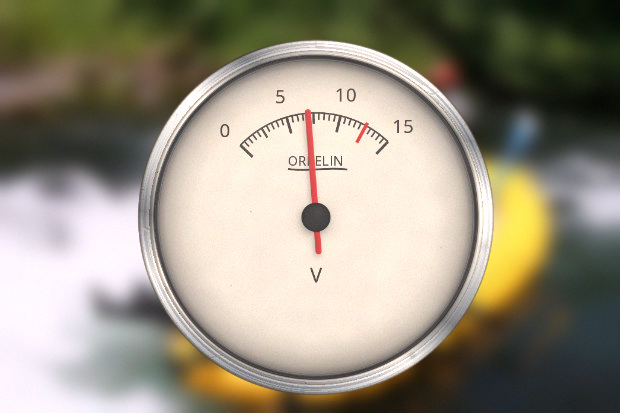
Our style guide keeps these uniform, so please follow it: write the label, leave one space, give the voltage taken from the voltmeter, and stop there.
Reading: 7 V
